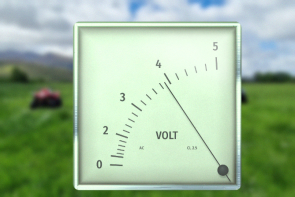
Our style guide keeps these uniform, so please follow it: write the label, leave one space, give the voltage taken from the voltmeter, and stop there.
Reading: 3.9 V
